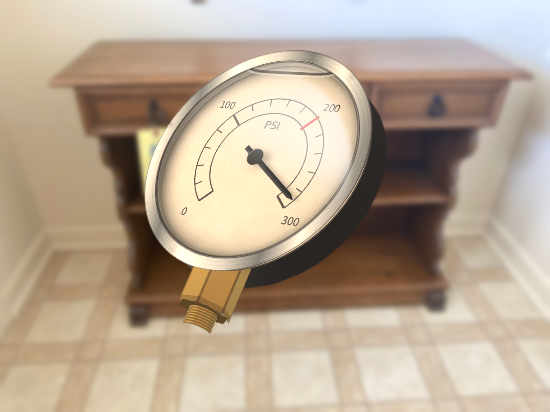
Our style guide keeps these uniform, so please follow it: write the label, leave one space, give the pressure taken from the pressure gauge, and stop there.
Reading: 290 psi
